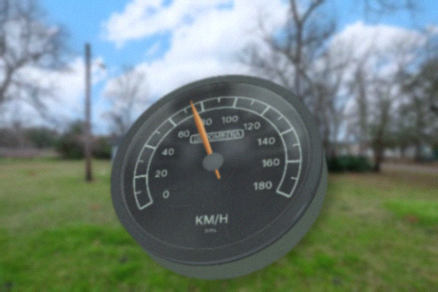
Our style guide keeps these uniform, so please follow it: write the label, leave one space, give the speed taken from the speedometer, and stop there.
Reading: 75 km/h
